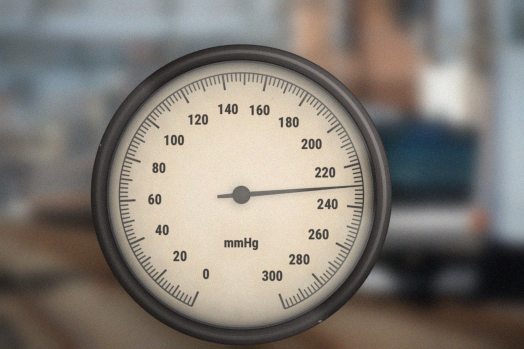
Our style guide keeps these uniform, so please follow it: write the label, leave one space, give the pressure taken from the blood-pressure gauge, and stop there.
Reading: 230 mmHg
